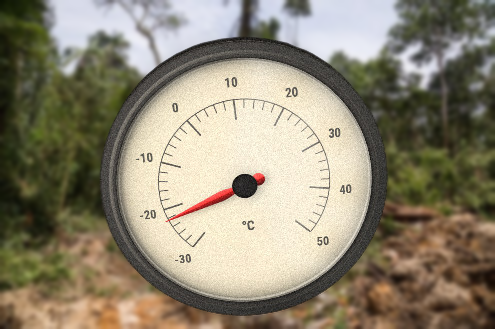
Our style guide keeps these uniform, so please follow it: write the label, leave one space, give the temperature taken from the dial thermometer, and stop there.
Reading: -22 °C
